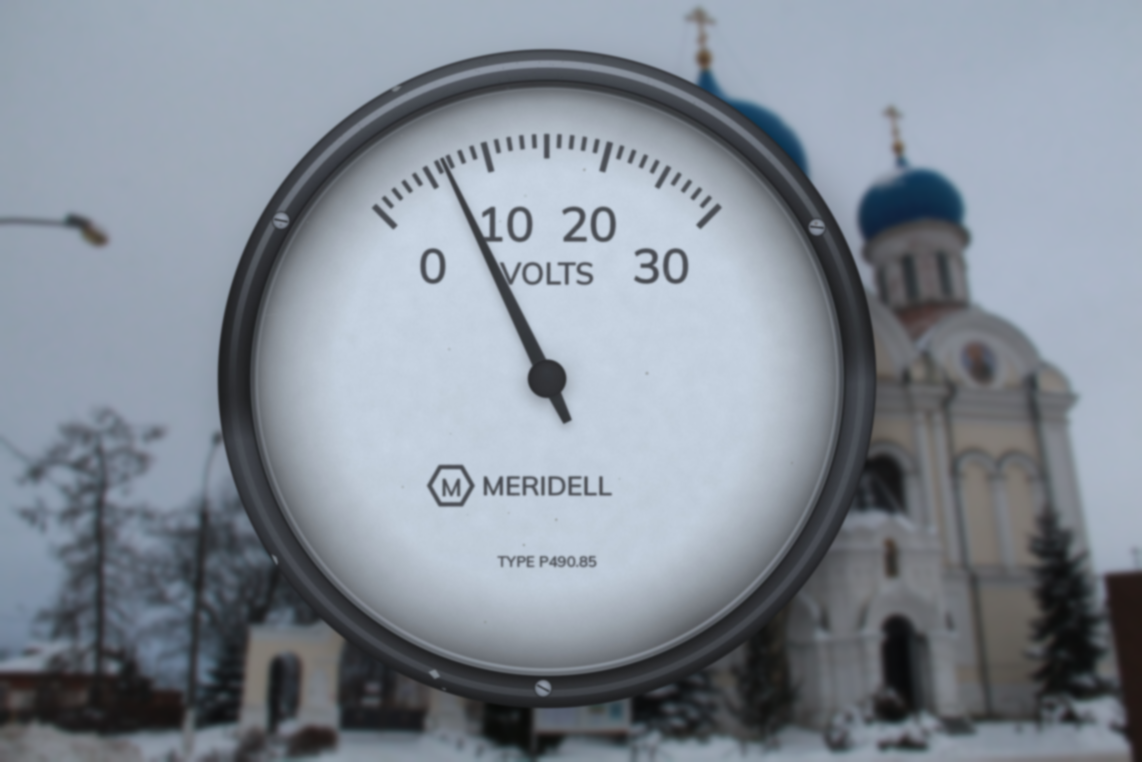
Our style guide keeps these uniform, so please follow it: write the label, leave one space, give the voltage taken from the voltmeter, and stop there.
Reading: 6.5 V
